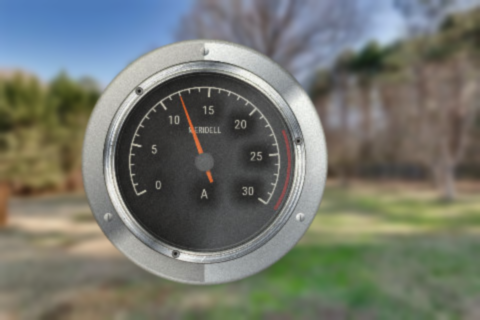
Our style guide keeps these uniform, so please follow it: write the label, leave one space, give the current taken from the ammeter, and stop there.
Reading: 12 A
